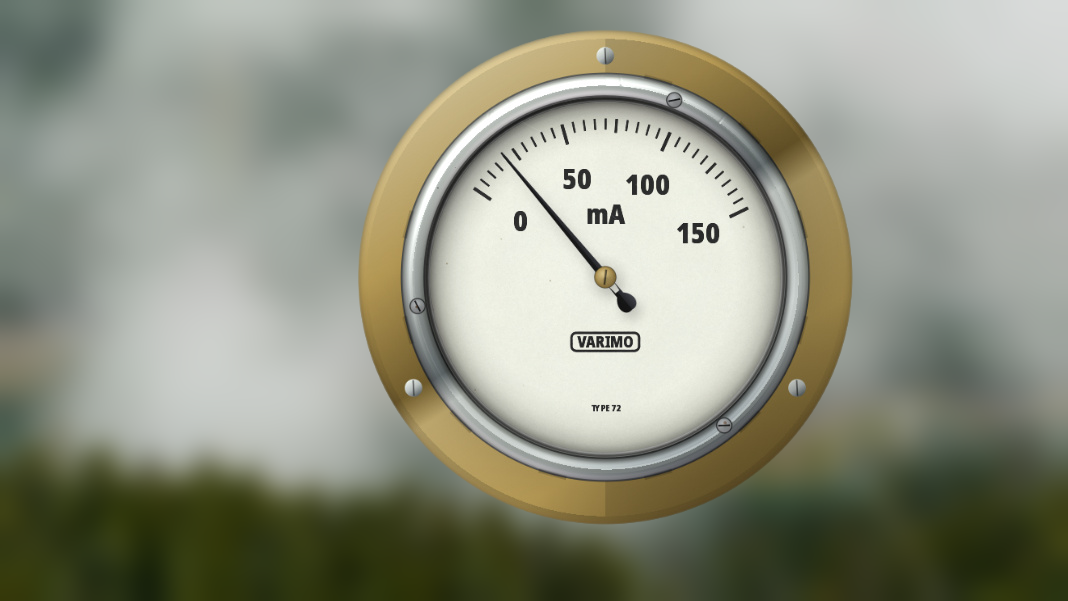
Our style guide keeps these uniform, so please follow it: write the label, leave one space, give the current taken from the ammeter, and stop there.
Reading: 20 mA
